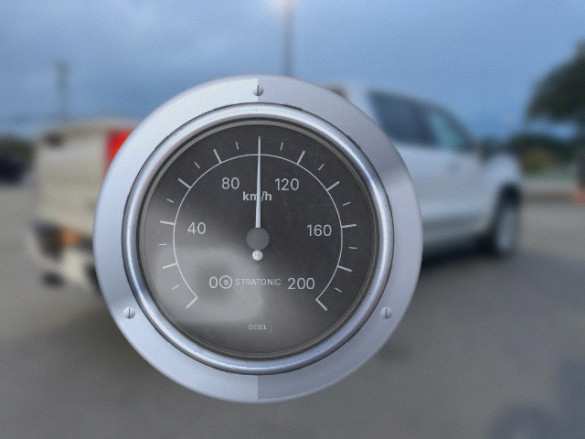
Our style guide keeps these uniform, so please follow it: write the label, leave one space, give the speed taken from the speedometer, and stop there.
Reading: 100 km/h
